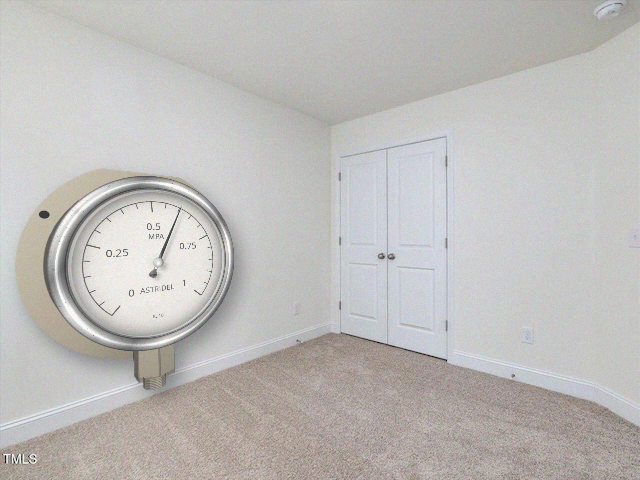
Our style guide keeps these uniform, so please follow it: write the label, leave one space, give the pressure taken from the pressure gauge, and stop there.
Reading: 0.6 MPa
